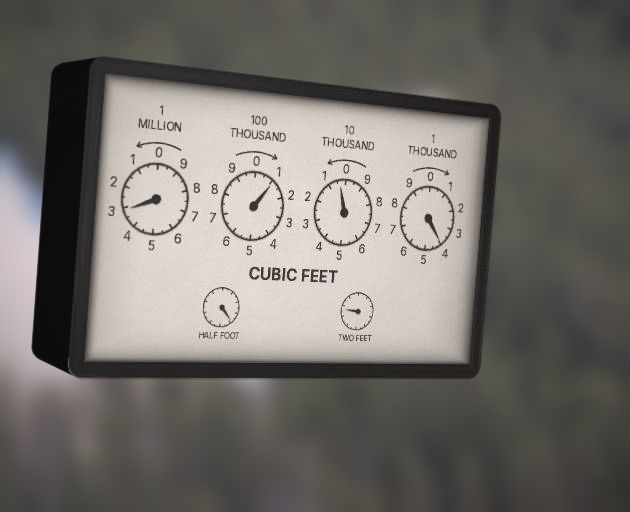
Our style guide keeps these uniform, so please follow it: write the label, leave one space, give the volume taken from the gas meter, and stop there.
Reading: 310400 ft³
